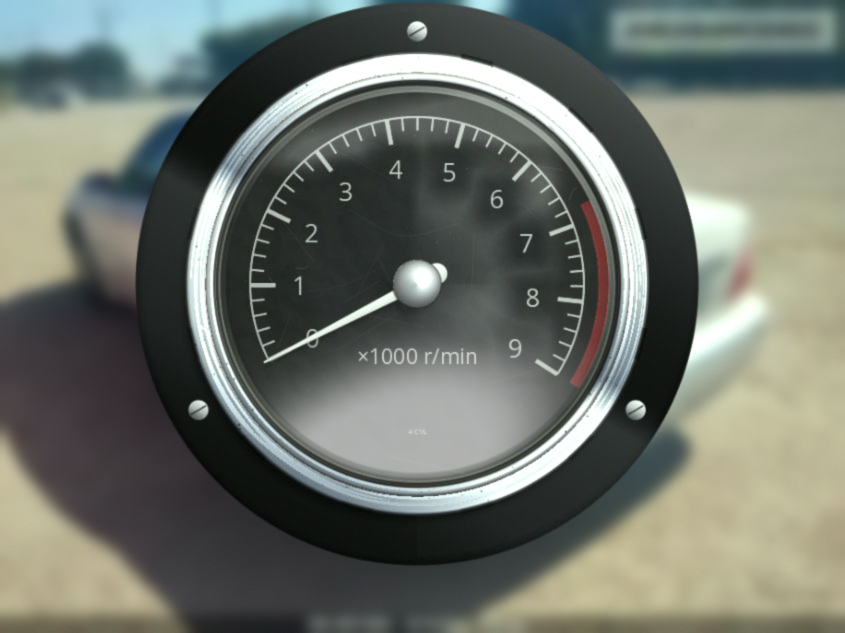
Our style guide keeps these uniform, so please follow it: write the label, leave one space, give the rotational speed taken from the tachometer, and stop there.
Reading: 0 rpm
